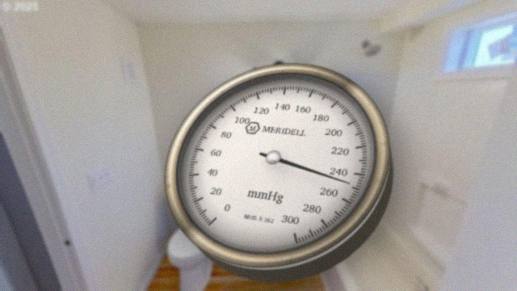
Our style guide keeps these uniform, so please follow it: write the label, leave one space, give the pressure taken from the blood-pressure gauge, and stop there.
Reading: 250 mmHg
